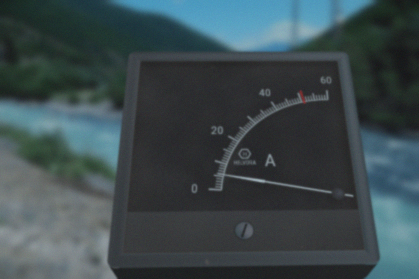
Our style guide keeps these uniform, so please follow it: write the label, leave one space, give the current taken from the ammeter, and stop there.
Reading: 5 A
